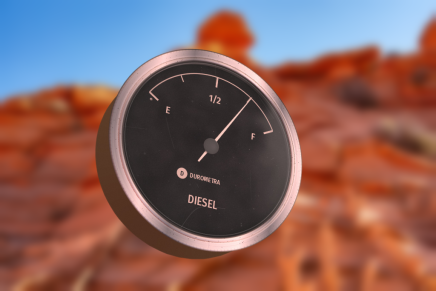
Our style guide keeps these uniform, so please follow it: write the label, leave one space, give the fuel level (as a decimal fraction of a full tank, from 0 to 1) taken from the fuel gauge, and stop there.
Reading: 0.75
